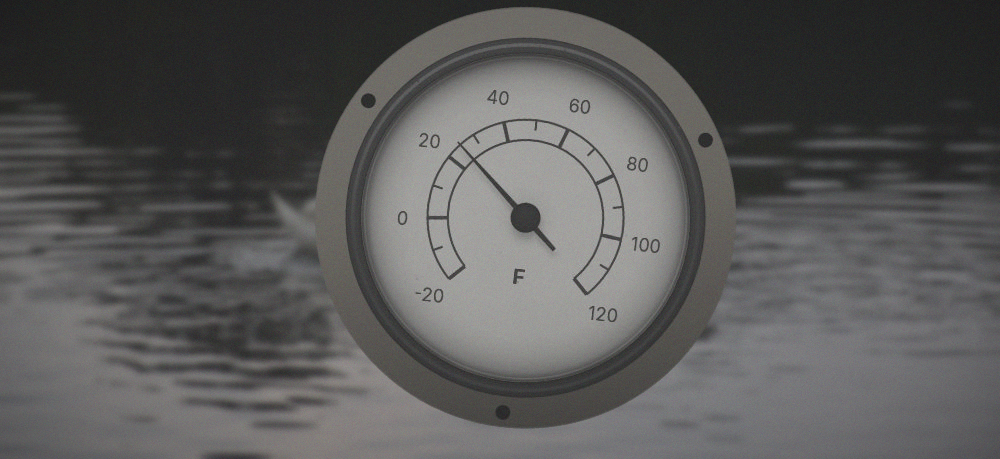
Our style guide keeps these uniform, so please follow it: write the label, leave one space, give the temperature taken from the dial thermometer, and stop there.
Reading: 25 °F
